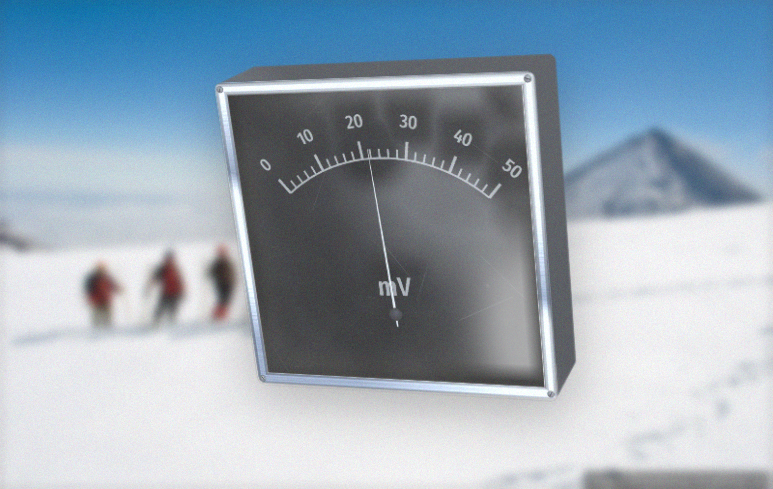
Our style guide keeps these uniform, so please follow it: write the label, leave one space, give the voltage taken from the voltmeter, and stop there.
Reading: 22 mV
